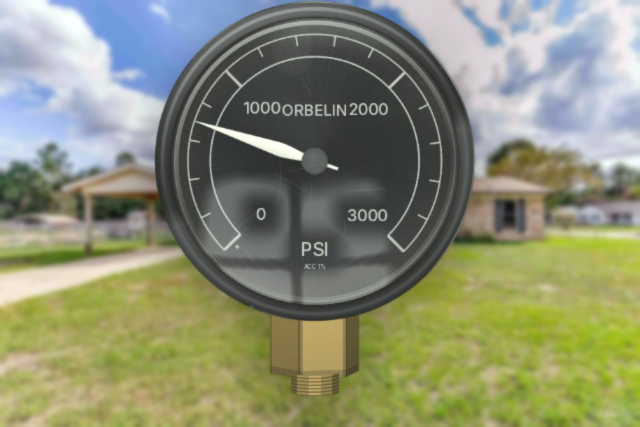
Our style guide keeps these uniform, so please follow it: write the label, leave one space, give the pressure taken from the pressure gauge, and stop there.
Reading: 700 psi
